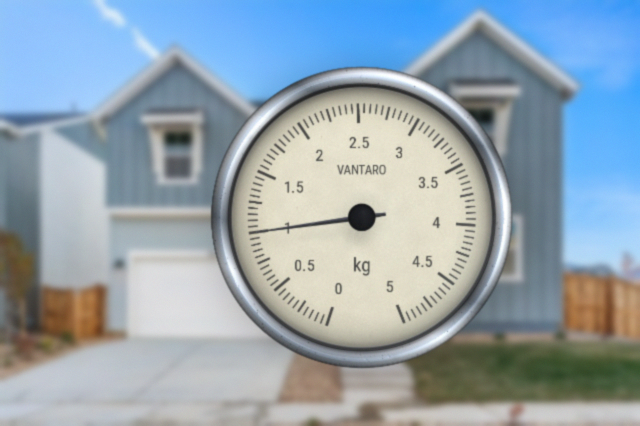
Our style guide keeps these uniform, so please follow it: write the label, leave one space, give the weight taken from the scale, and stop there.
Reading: 1 kg
